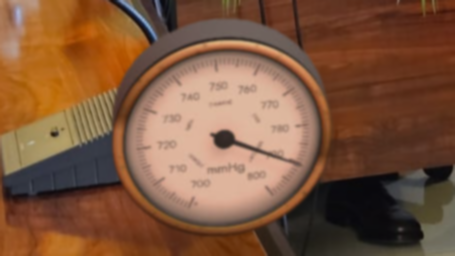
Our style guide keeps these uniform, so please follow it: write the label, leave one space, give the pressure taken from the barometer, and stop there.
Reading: 790 mmHg
